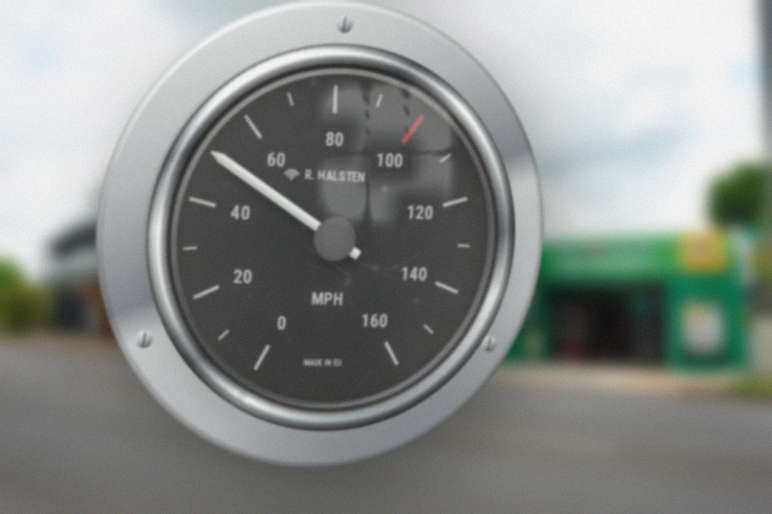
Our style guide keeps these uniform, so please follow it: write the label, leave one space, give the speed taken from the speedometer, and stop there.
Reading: 50 mph
